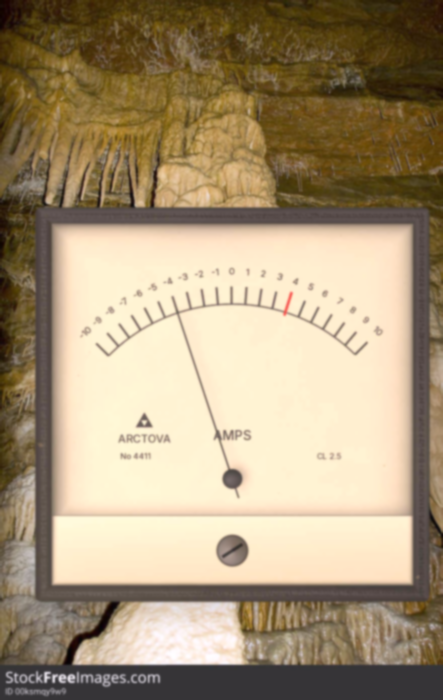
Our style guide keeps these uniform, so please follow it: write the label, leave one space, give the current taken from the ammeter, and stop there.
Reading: -4 A
